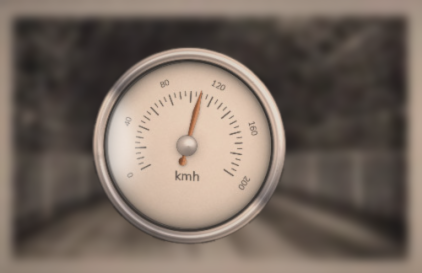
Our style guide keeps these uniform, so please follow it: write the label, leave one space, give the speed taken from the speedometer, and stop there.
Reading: 110 km/h
